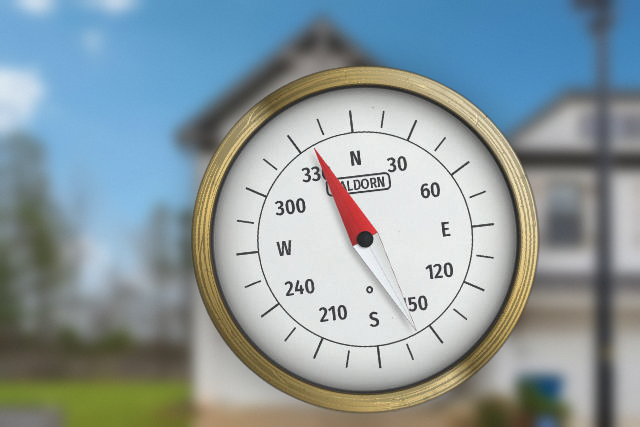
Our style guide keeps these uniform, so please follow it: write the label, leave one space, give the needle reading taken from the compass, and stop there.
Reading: 337.5 °
